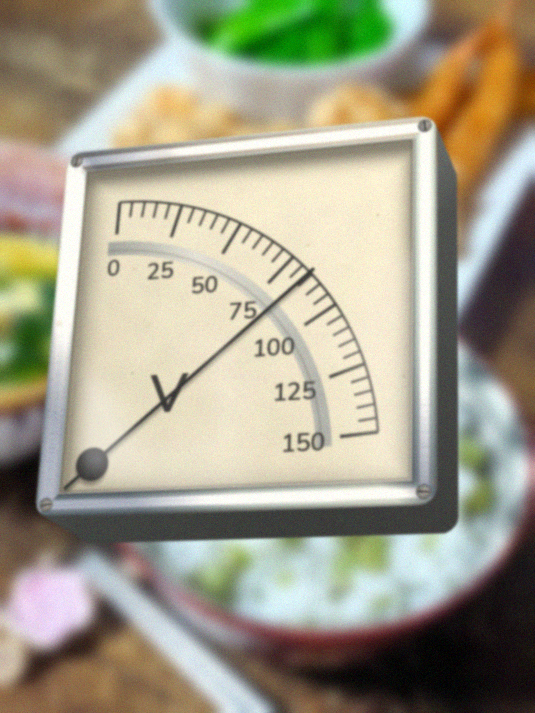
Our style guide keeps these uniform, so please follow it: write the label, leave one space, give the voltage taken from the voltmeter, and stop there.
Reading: 85 V
